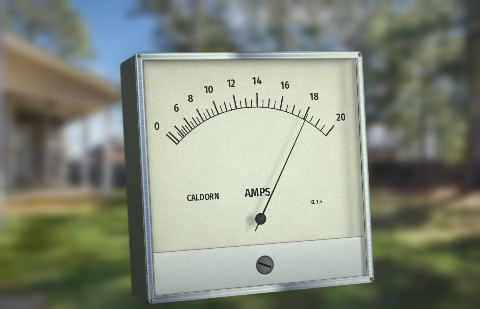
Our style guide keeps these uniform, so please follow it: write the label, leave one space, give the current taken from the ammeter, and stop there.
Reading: 18 A
